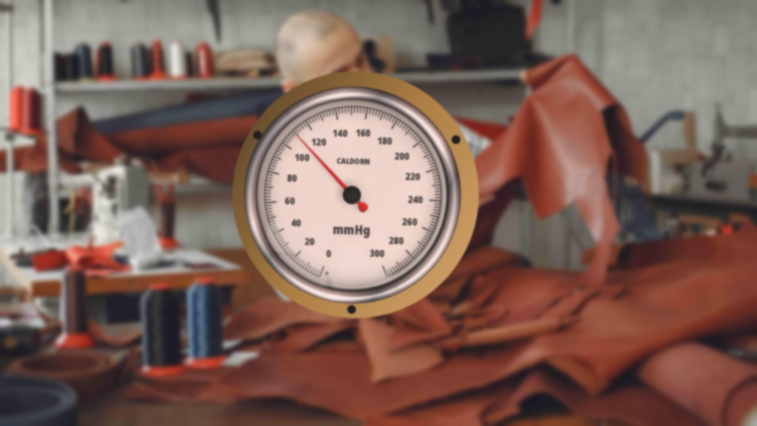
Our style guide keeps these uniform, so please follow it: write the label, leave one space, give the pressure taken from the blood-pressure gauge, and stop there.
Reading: 110 mmHg
